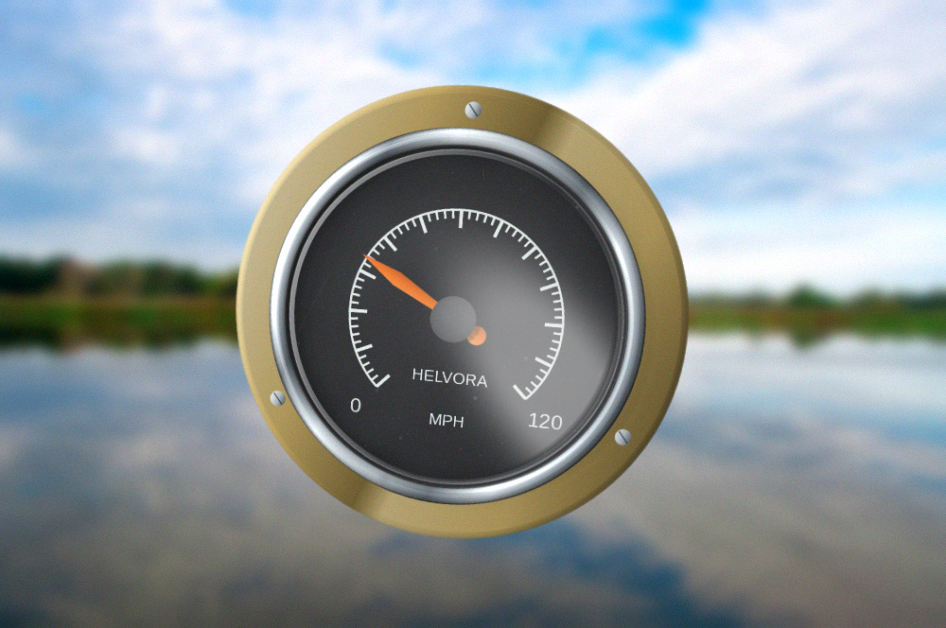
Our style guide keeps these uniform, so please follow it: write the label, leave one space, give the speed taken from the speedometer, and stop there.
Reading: 34 mph
